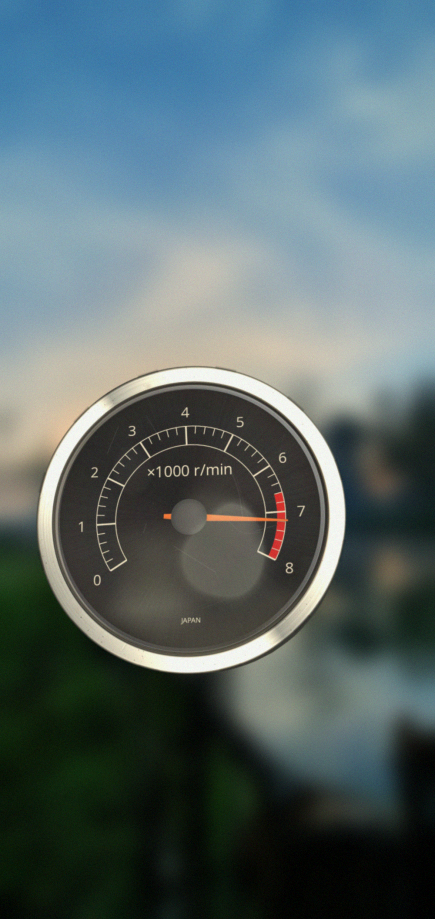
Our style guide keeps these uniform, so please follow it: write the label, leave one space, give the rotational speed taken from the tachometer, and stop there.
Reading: 7200 rpm
